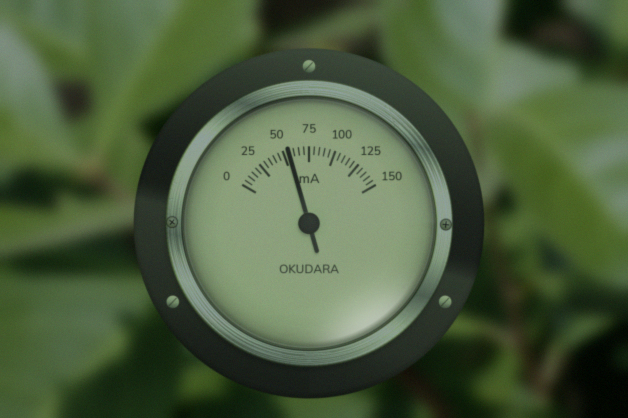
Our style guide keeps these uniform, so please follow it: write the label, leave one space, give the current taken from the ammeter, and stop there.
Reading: 55 mA
